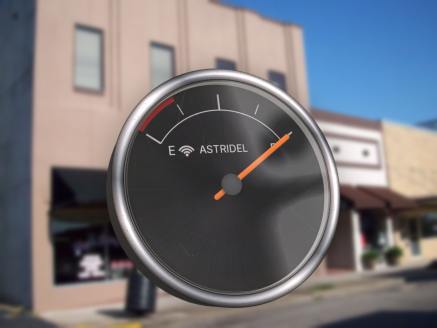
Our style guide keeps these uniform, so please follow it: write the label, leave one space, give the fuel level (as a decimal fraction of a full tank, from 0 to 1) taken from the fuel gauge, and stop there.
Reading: 1
